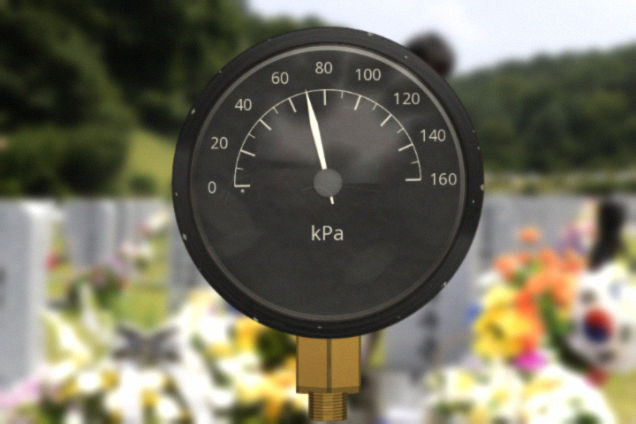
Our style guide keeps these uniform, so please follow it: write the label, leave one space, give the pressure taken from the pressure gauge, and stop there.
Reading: 70 kPa
